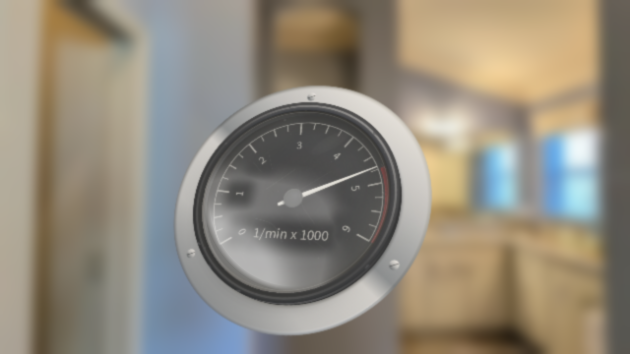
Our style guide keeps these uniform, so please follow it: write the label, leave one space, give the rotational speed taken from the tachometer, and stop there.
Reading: 4750 rpm
